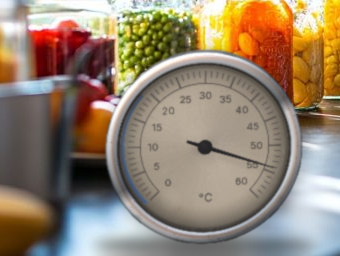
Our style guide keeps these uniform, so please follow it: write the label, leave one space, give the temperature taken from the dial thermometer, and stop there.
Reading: 54 °C
